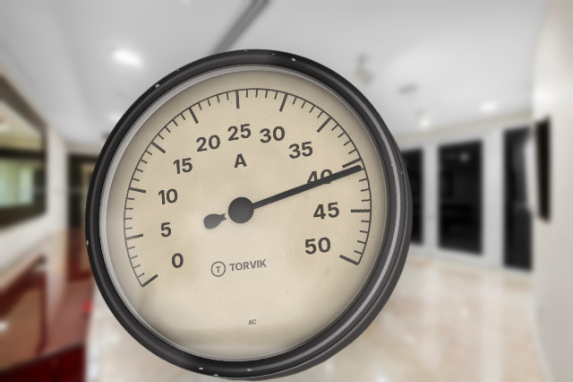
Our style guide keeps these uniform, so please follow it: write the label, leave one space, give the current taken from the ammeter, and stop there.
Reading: 41 A
